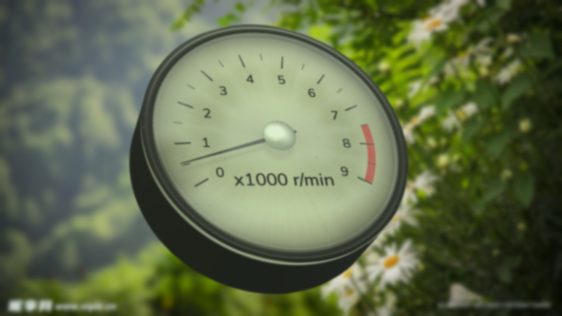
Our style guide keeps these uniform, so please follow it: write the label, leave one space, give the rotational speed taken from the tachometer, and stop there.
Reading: 500 rpm
